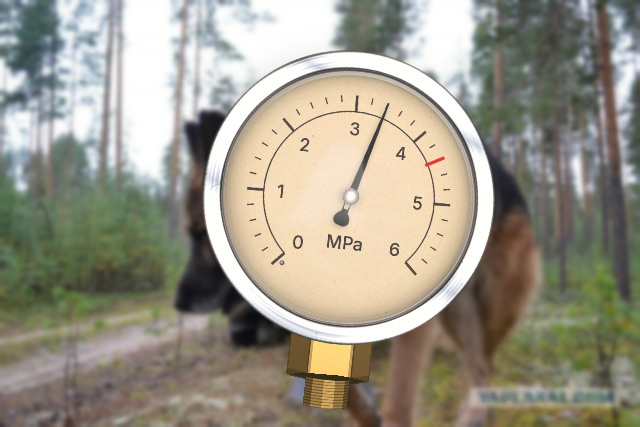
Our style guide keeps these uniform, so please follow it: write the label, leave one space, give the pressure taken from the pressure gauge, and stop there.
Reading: 3.4 MPa
